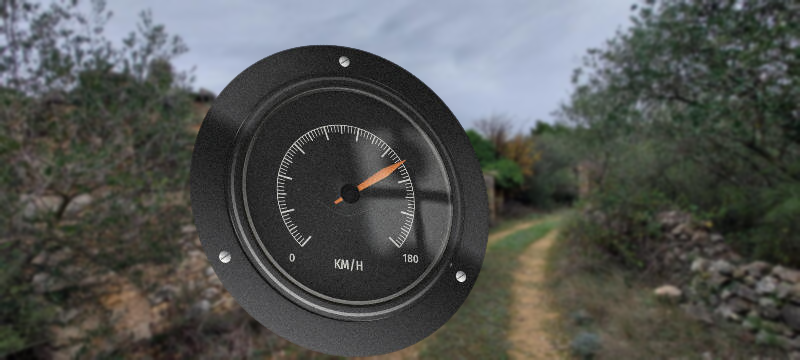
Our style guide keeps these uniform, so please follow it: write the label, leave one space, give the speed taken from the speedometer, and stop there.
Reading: 130 km/h
